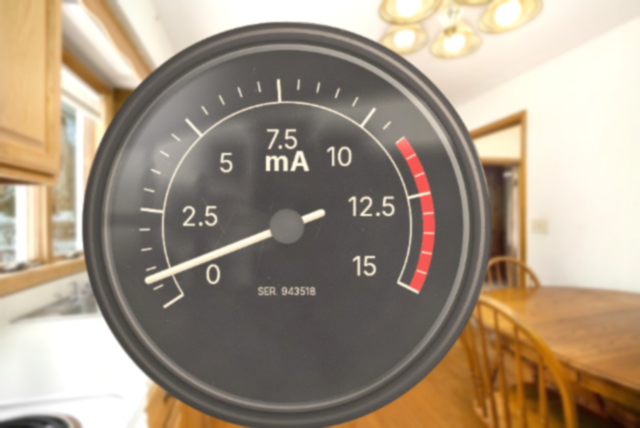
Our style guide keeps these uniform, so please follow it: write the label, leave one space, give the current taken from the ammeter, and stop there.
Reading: 0.75 mA
